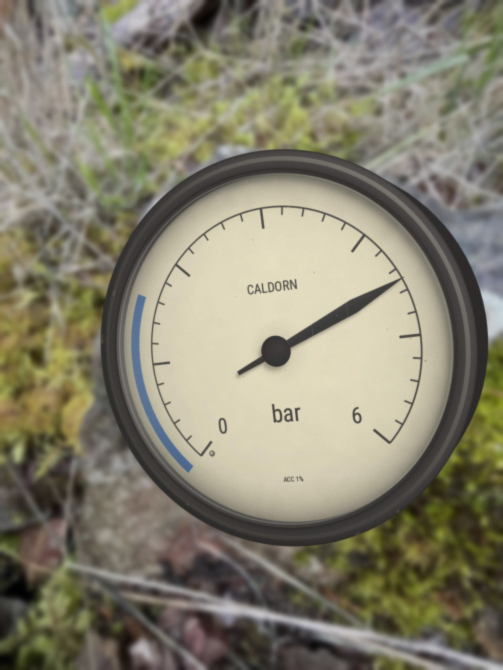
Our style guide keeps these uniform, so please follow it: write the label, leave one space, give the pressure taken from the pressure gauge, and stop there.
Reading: 4.5 bar
